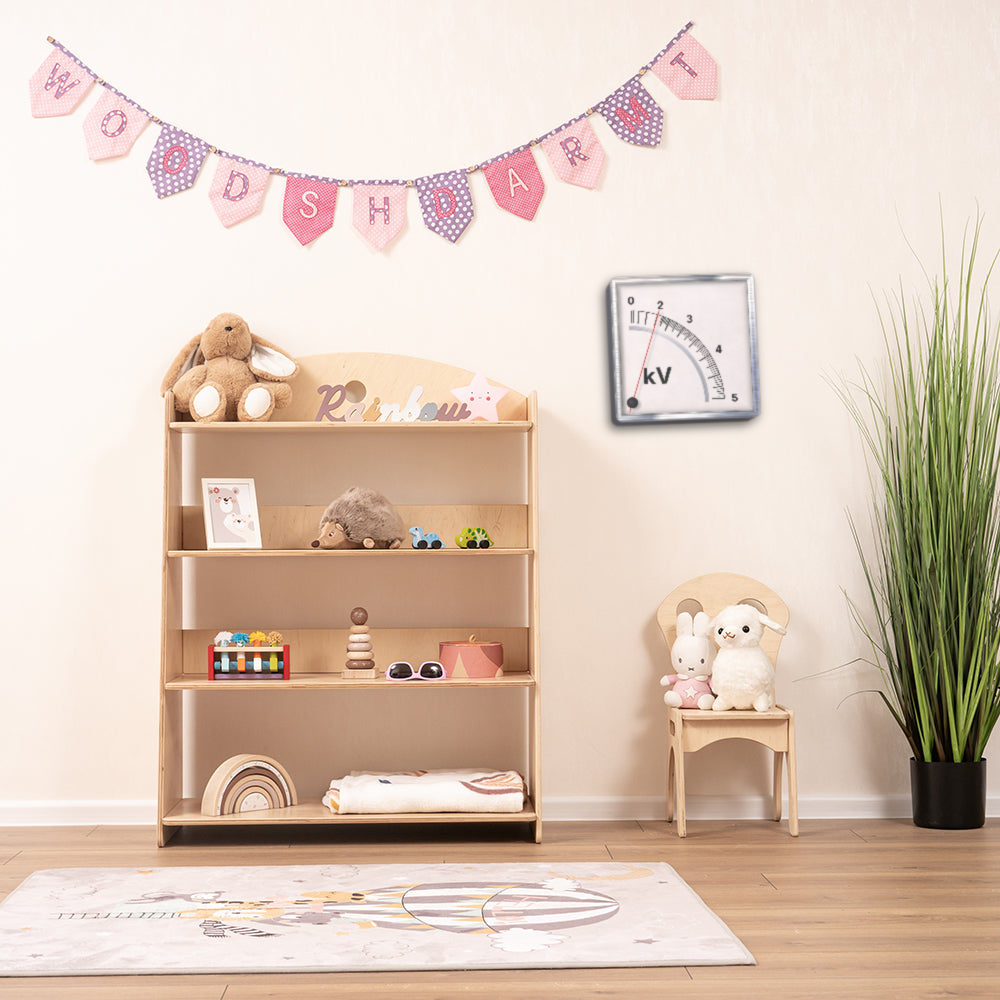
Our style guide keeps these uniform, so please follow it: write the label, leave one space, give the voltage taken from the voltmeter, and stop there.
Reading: 2 kV
